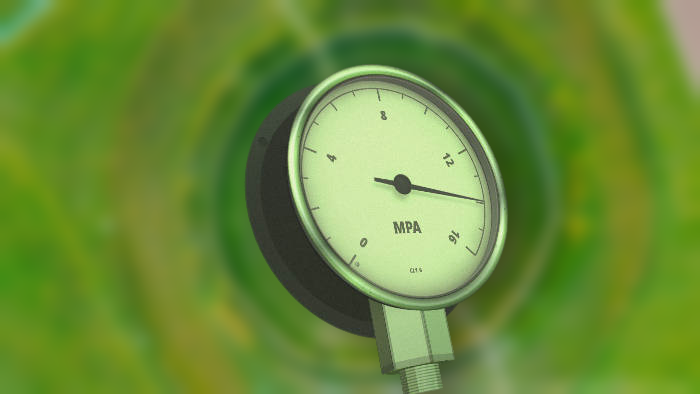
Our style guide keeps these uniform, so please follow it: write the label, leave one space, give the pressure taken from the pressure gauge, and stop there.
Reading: 14 MPa
